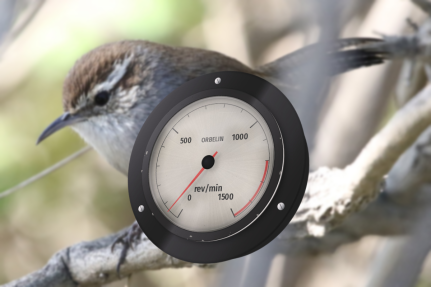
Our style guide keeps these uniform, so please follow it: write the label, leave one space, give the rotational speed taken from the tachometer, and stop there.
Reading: 50 rpm
